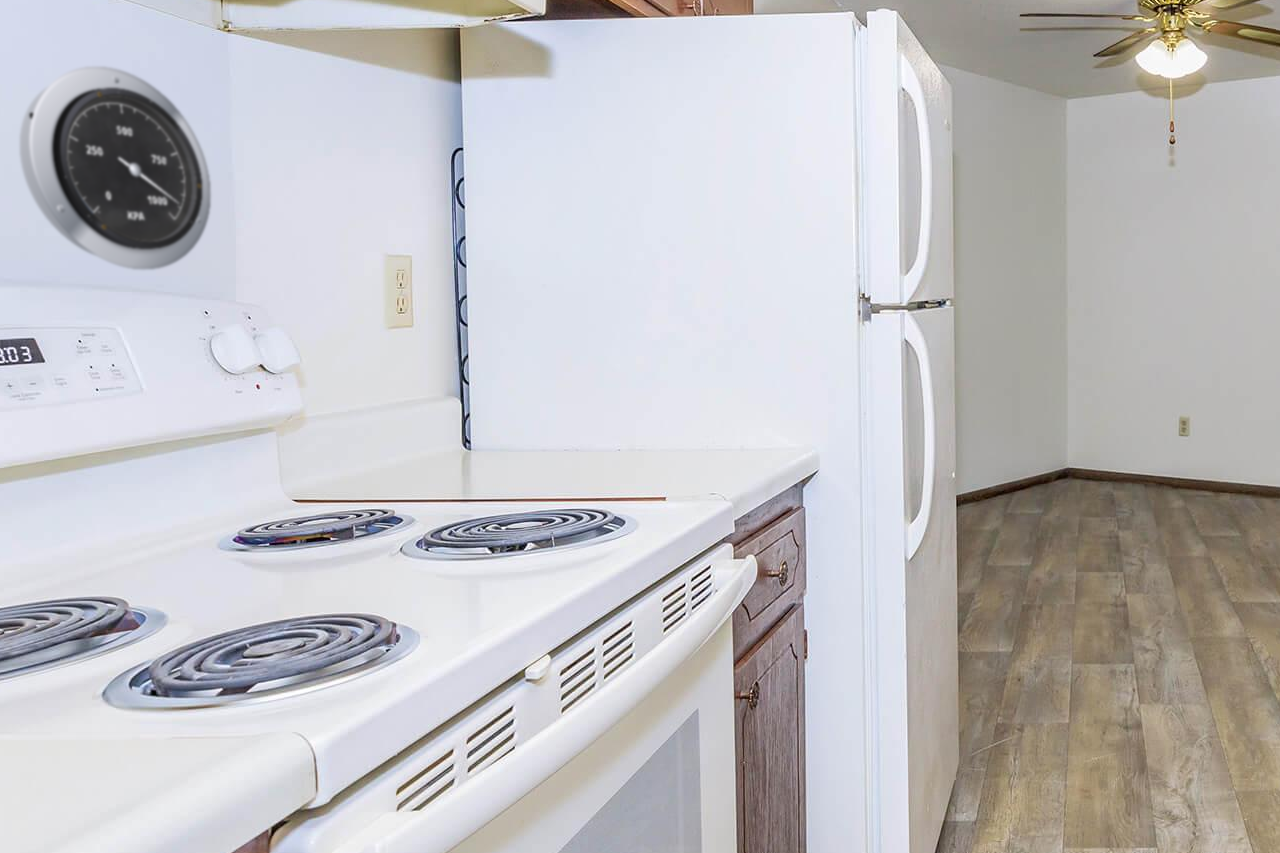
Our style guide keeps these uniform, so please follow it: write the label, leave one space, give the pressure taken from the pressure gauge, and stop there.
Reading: 950 kPa
